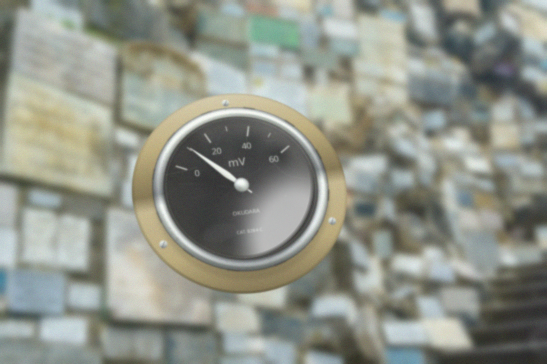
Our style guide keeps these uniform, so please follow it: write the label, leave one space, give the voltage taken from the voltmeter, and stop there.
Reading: 10 mV
